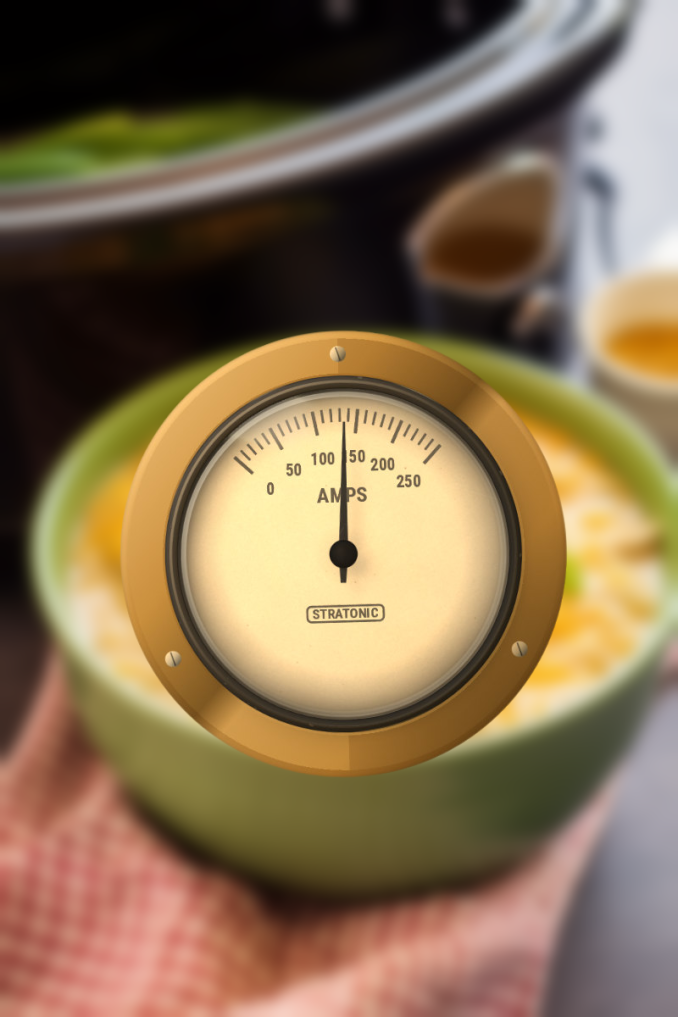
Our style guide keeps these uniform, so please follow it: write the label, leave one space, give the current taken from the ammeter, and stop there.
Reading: 135 A
